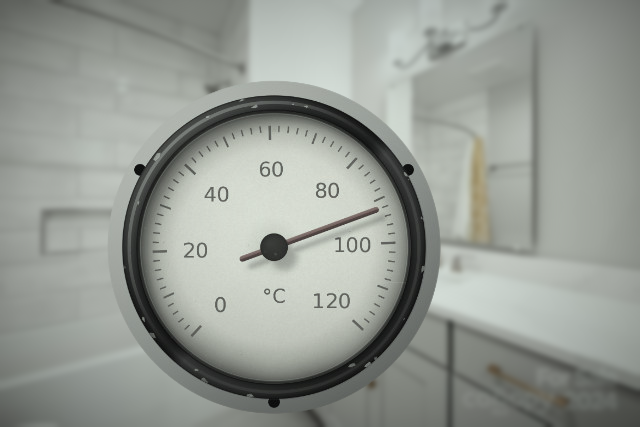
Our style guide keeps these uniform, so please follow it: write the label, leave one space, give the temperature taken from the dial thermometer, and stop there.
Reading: 92 °C
